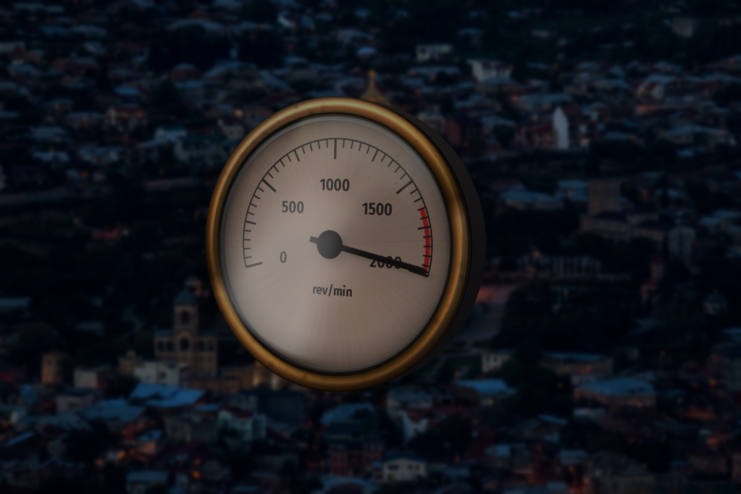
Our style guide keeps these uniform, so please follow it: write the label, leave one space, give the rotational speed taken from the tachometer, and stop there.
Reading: 1975 rpm
